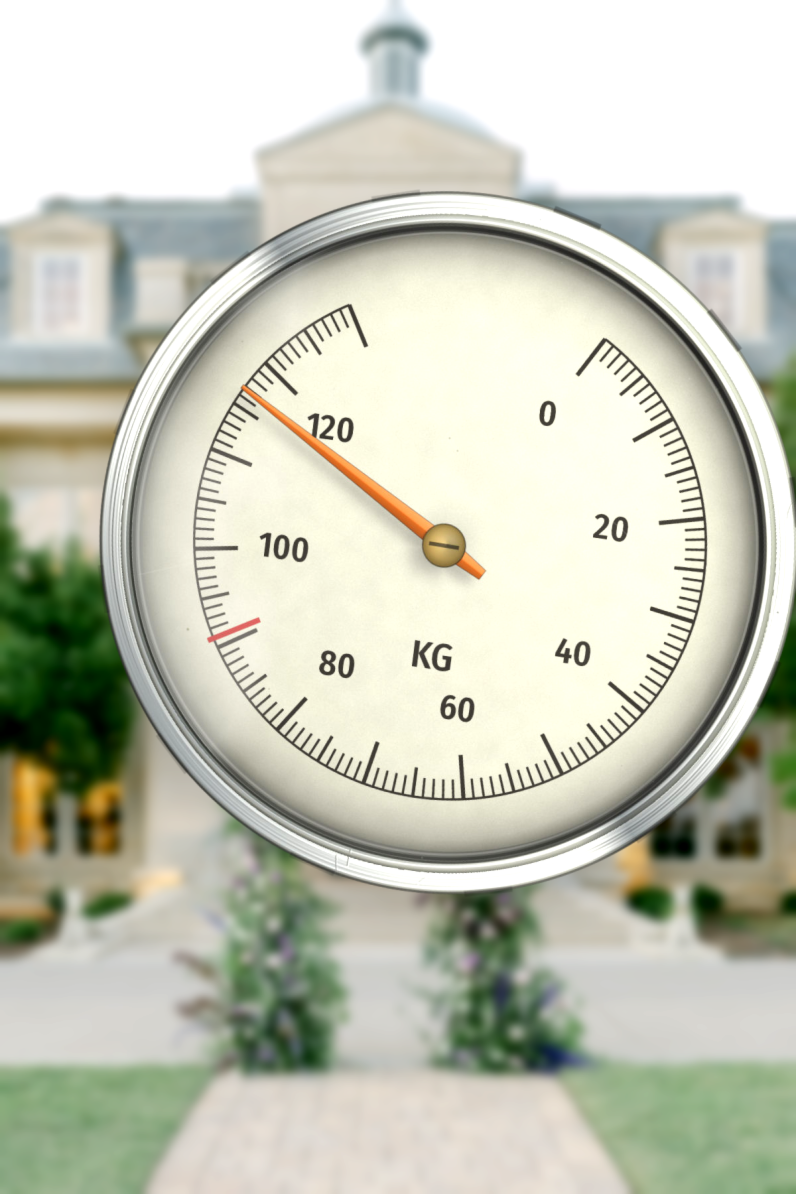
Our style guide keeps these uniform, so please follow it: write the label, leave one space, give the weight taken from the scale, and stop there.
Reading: 117 kg
